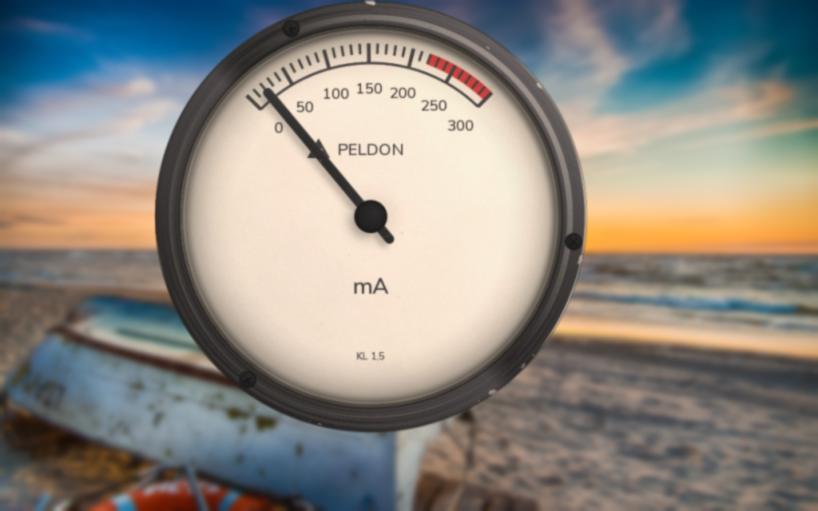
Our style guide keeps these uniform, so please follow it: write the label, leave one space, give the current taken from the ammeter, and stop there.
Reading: 20 mA
